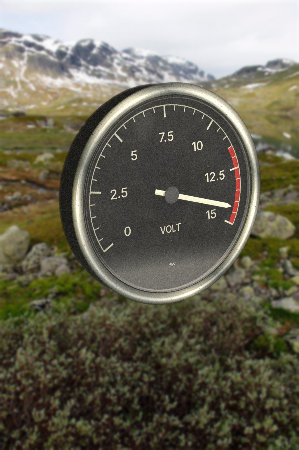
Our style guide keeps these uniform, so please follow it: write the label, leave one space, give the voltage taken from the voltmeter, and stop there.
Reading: 14.25 V
